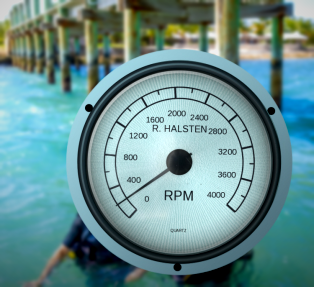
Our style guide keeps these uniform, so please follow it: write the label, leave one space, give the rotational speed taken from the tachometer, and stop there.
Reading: 200 rpm
